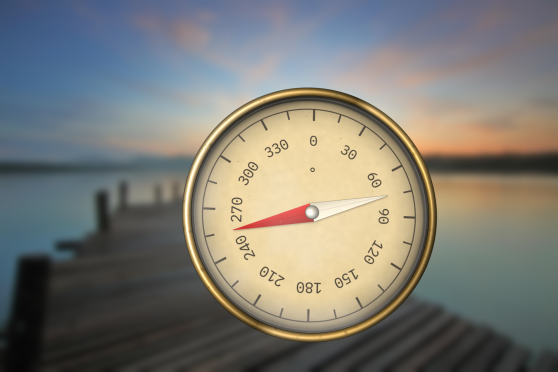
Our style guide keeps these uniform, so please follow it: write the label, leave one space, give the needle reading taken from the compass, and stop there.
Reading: 255 °
